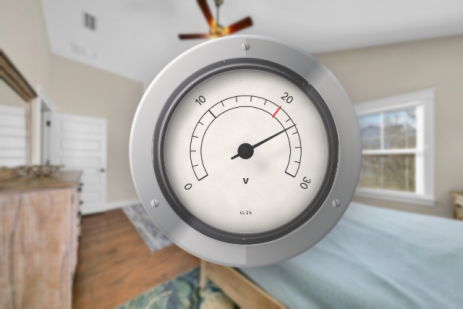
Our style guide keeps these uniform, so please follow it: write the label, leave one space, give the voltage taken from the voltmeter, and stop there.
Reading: 23 V
